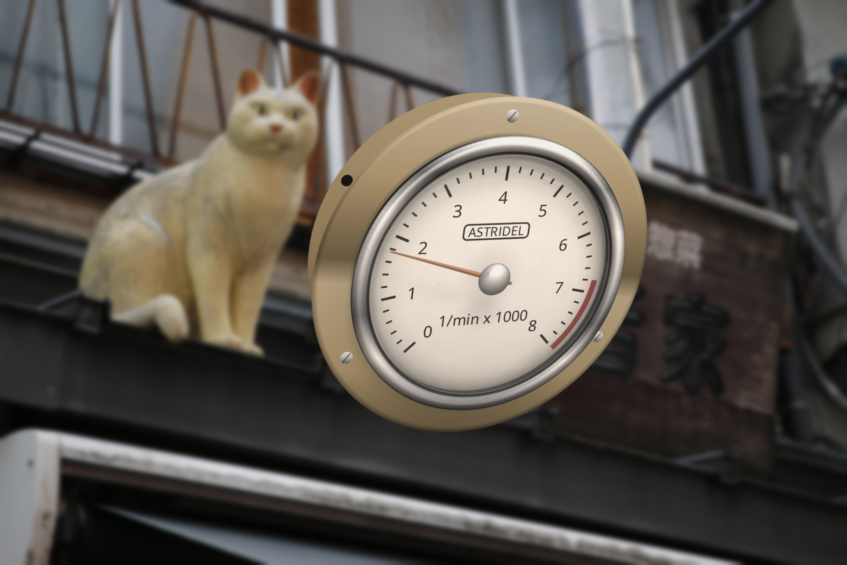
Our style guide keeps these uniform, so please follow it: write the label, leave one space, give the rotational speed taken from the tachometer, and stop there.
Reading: 1800 rpm
